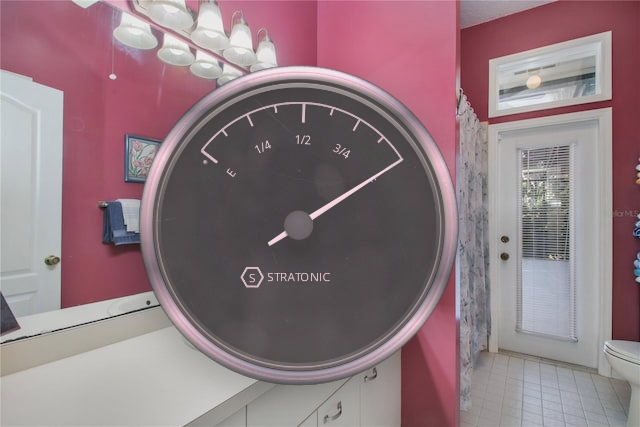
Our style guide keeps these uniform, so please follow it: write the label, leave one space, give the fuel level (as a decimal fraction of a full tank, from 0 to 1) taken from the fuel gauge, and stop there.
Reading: 1
